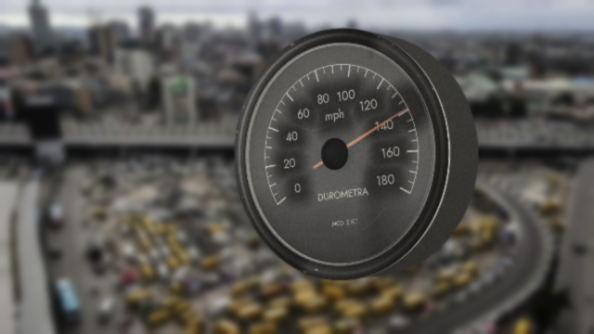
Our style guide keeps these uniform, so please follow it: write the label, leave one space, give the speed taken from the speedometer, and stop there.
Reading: 140 mph
